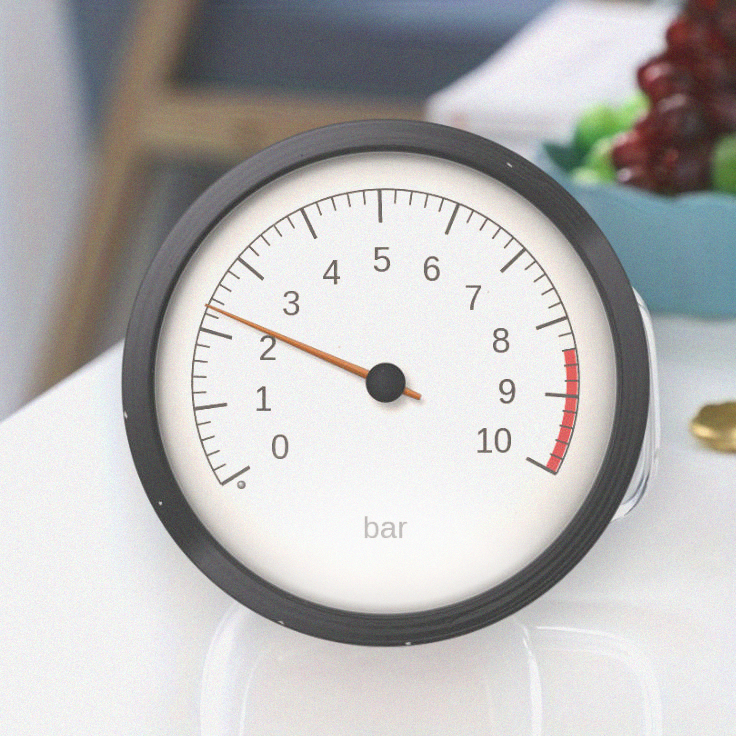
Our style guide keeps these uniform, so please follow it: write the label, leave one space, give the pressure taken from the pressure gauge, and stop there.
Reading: 2.3 bar
